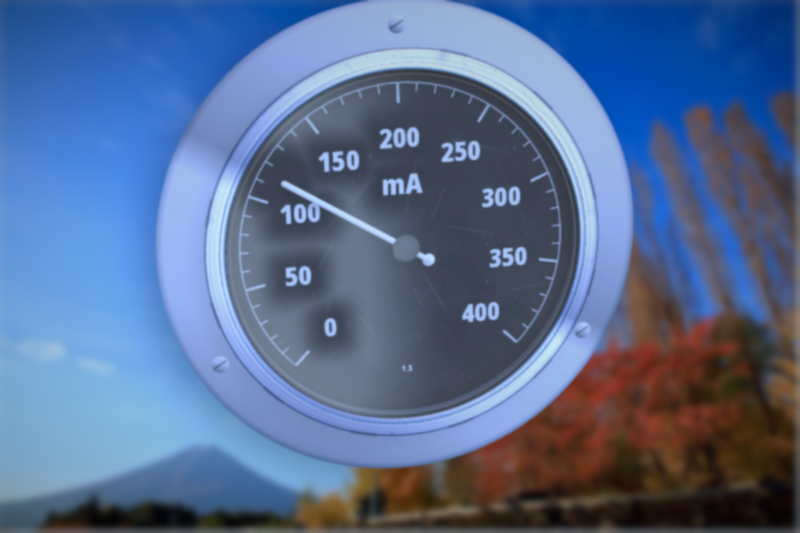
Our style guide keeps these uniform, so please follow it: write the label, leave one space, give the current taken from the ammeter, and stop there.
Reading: 115 mA
